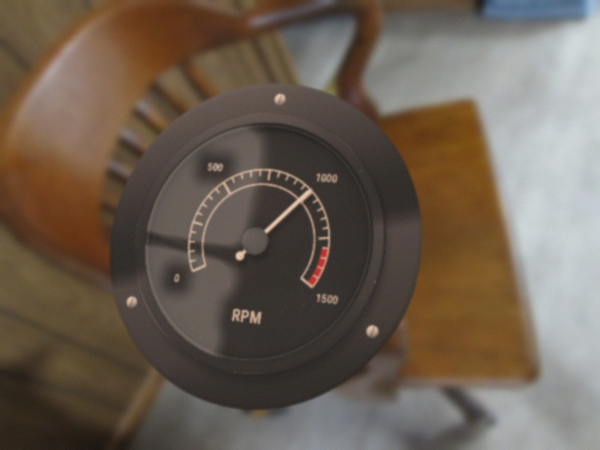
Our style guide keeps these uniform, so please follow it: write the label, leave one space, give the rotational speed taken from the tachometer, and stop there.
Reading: 1000 rpm
